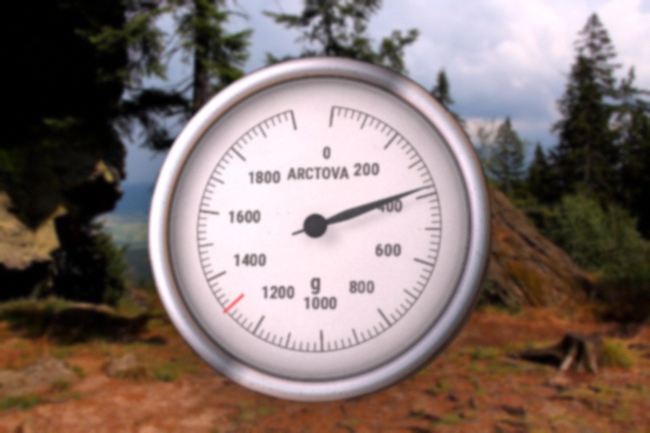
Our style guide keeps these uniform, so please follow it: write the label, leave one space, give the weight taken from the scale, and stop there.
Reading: 380 g
